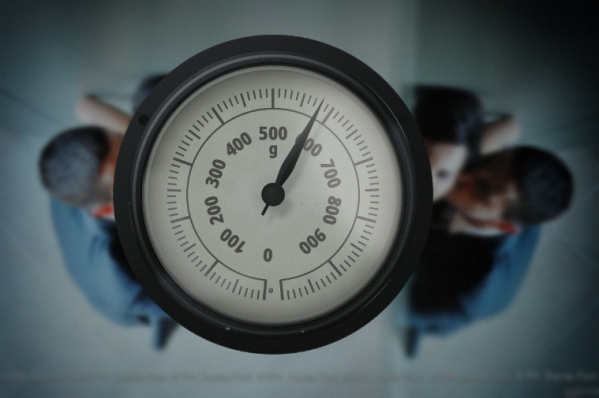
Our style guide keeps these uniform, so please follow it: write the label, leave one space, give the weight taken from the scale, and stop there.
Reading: 580 g
